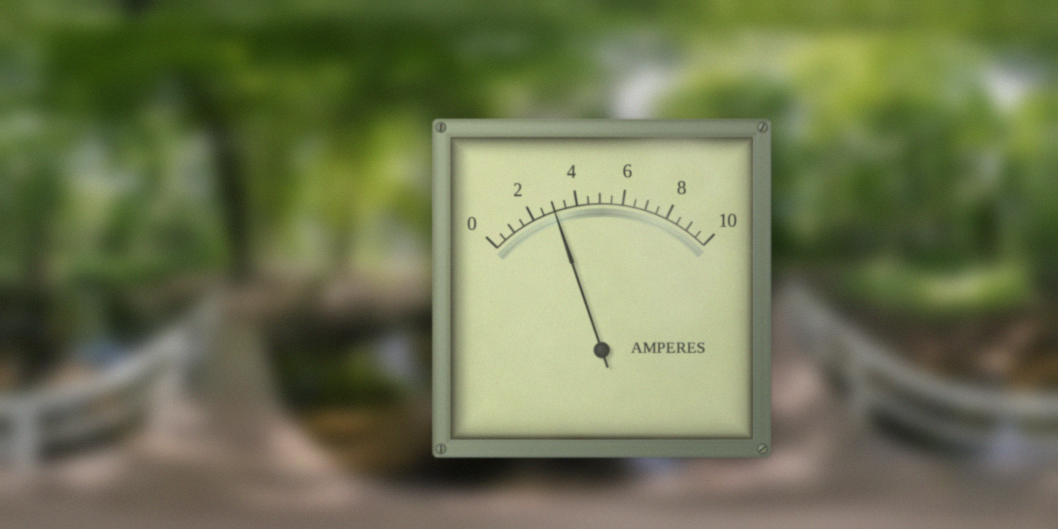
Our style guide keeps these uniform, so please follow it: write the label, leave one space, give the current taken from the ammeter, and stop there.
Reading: 3 A
